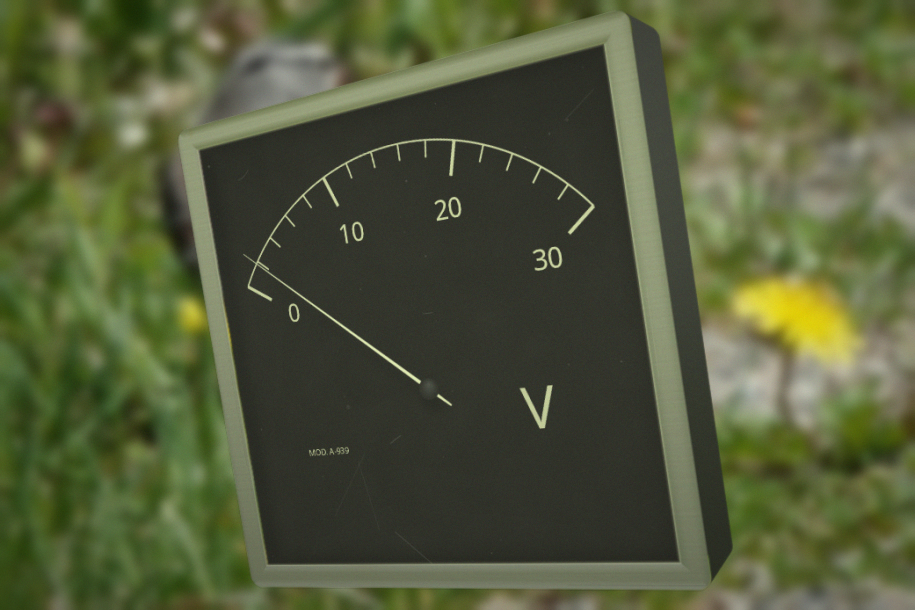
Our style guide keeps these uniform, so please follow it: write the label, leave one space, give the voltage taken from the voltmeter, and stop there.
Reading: 2 V
